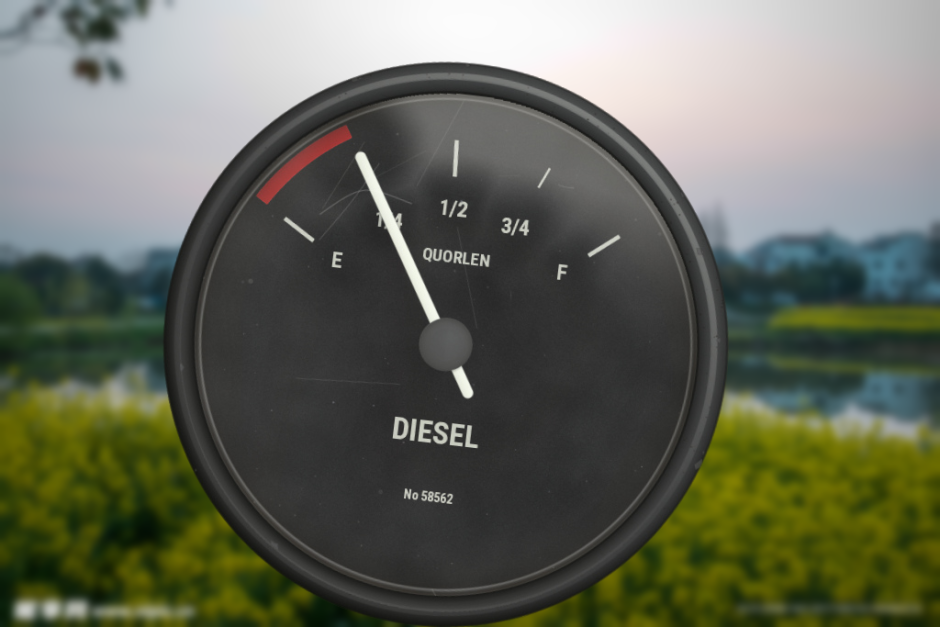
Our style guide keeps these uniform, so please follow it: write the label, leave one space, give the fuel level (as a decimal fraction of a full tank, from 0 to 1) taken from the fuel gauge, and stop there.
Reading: 0.25
